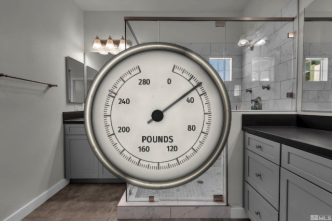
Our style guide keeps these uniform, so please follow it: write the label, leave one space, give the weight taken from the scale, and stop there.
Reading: 30 lb
